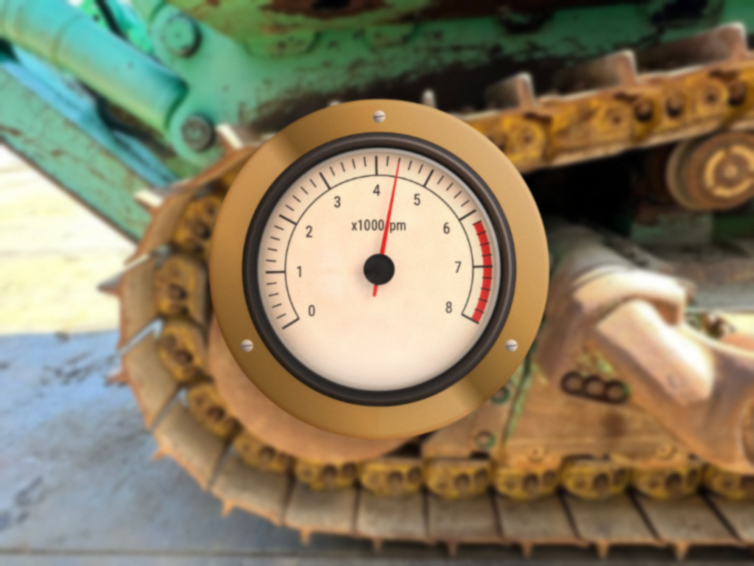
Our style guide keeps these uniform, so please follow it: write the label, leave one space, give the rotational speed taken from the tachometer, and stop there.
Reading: 4400 rpm
